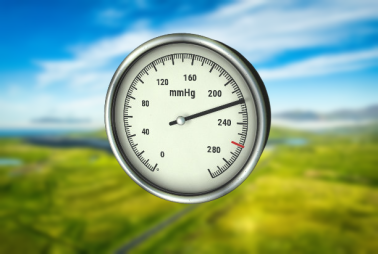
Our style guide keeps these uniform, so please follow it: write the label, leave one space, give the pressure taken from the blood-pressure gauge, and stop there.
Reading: 220 mmHg
